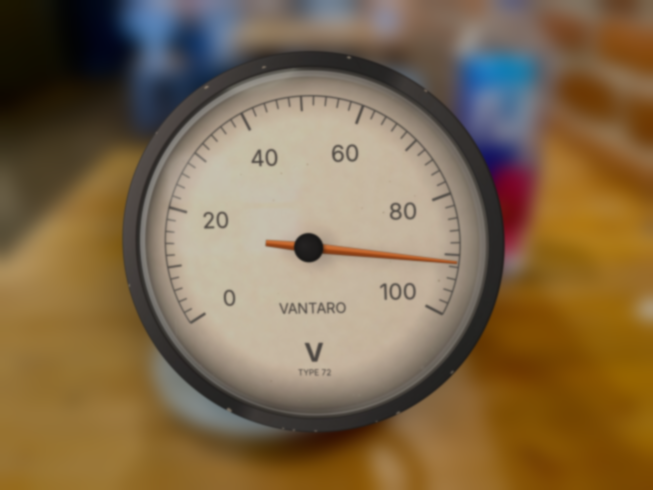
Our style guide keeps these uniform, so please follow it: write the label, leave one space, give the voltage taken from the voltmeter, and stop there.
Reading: 91 V
